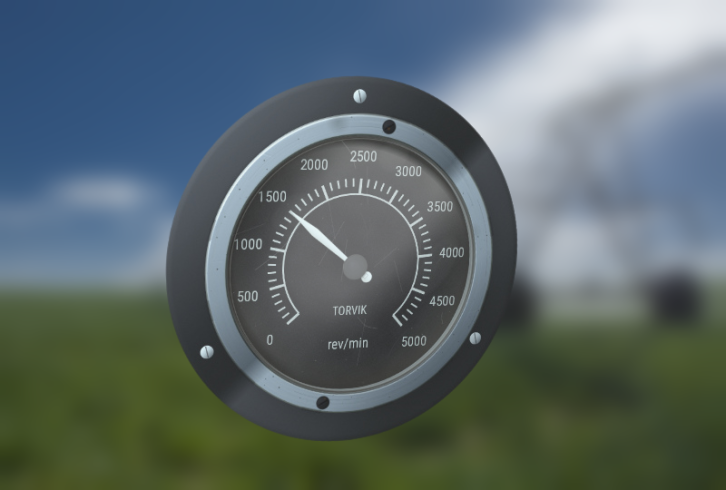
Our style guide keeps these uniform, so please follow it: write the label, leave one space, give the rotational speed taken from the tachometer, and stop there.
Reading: 1500 rpm
